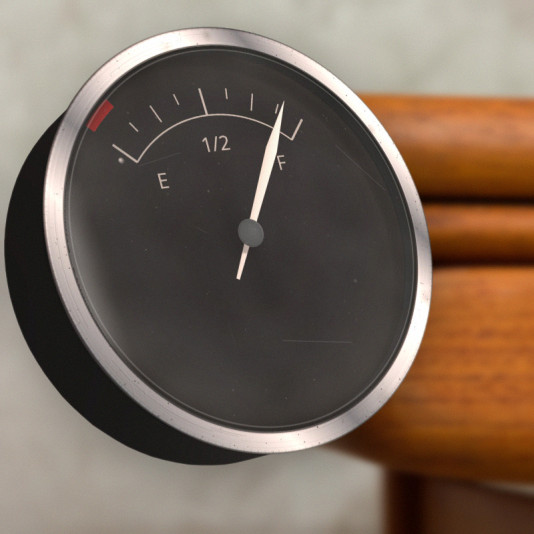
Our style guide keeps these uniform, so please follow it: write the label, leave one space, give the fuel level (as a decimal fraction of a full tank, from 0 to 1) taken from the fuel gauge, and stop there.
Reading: 0.875
